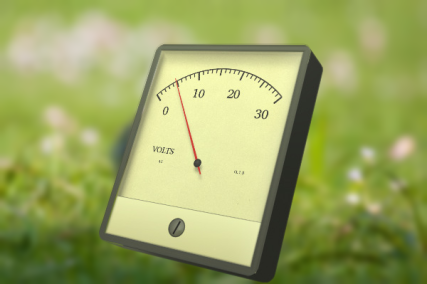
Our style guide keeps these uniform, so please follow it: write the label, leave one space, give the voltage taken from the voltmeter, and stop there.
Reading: 5 V
